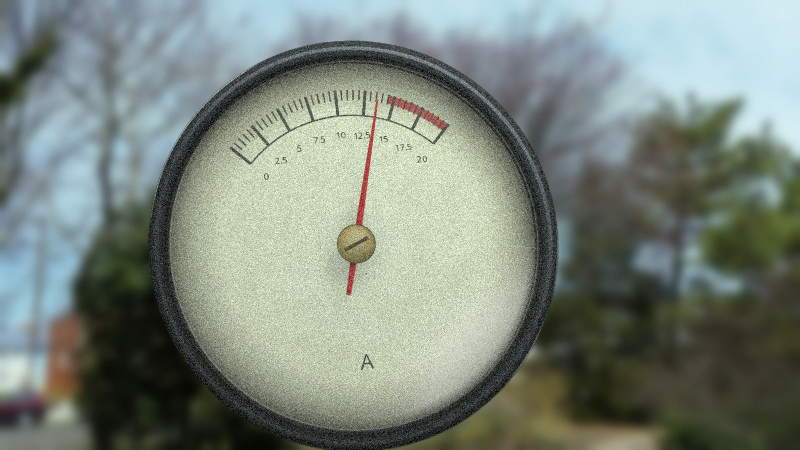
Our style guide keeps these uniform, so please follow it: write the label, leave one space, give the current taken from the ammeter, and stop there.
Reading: 13.5 A
